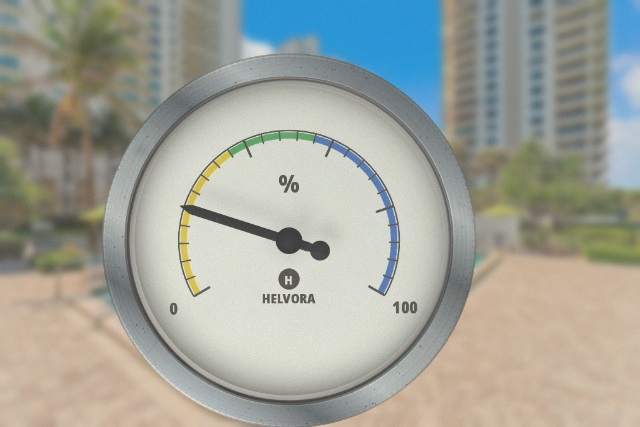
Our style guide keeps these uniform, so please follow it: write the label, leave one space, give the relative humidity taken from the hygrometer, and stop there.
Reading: 20 %
